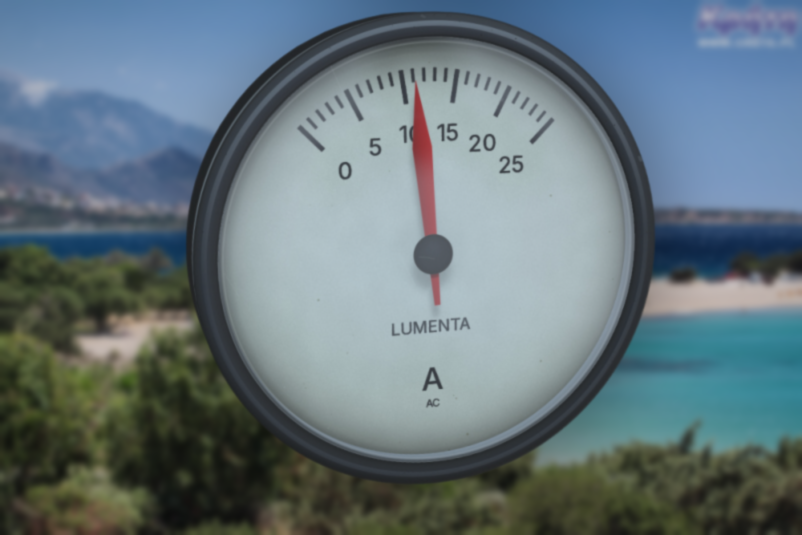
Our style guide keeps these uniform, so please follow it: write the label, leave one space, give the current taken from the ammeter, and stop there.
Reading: 11 A
